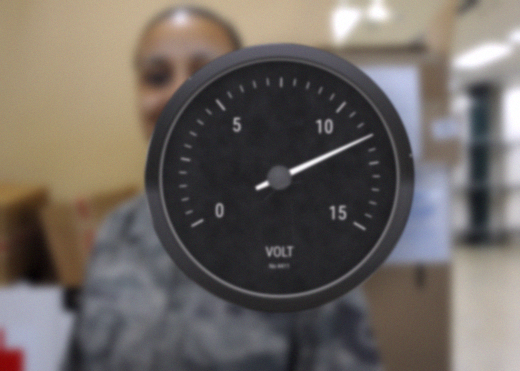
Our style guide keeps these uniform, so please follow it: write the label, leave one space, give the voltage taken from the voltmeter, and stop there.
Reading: 11.5 V
